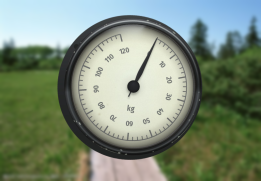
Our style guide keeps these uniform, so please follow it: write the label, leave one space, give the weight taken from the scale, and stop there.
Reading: 0 kg
